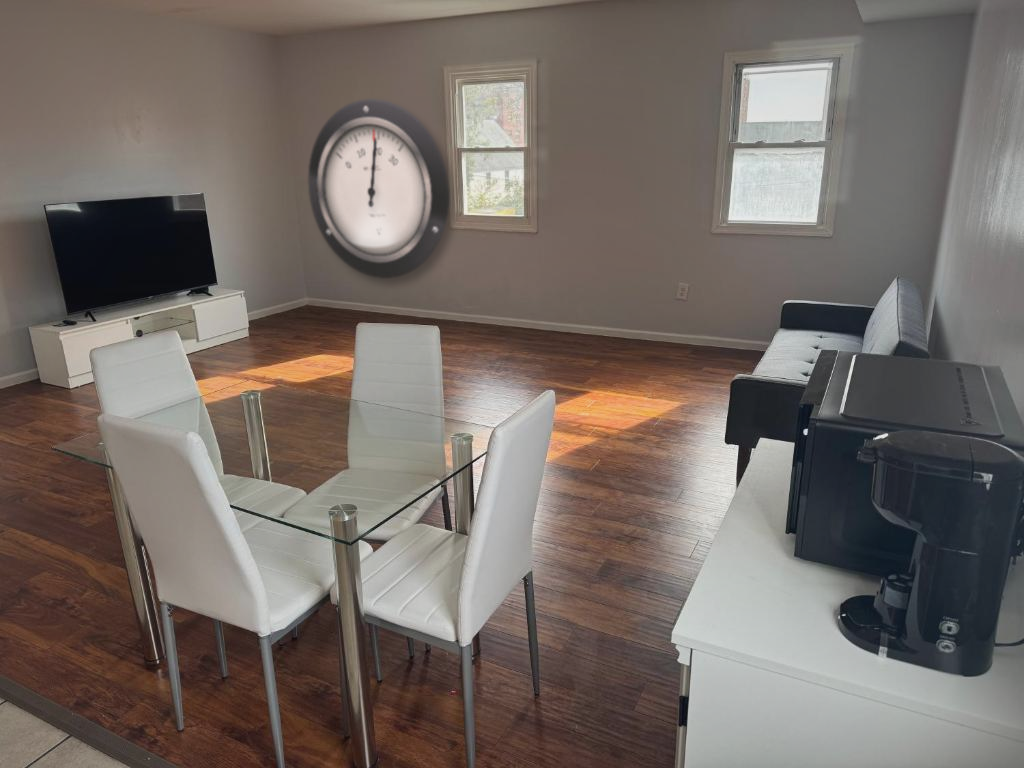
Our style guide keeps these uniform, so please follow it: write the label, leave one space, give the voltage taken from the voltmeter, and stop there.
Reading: 20 V
